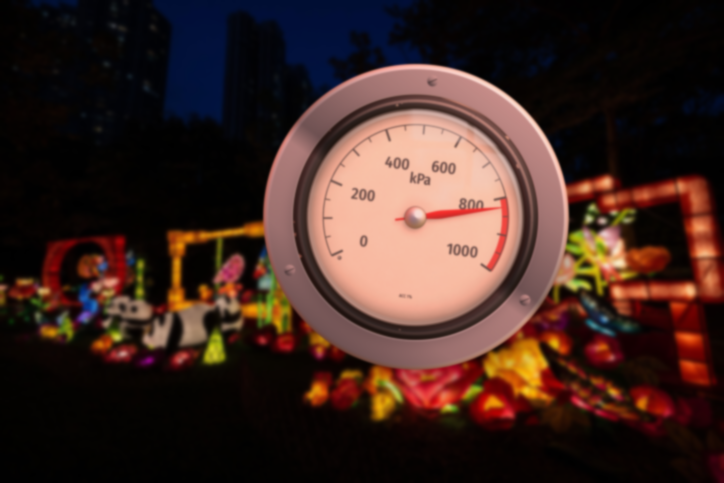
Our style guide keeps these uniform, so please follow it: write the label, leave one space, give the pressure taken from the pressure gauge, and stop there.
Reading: 825 kPa
